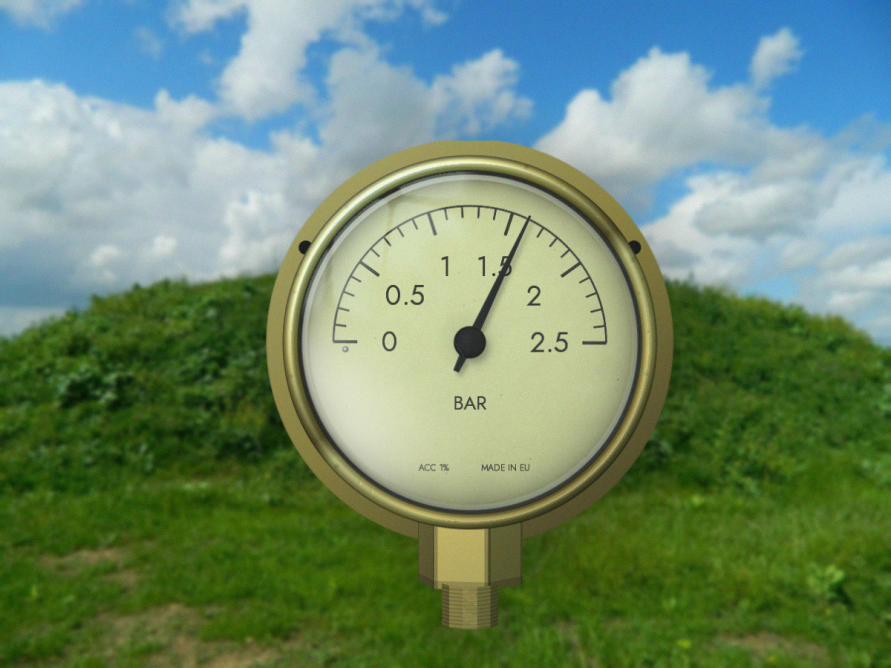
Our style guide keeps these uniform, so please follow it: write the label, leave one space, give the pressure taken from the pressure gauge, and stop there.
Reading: 1.6 bar
